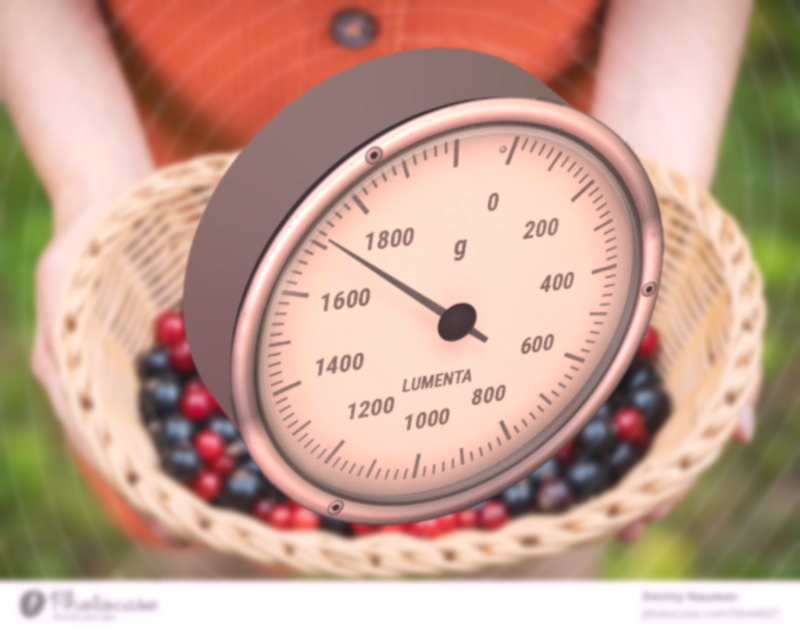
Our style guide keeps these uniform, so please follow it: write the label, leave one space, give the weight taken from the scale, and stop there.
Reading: 1720 g
